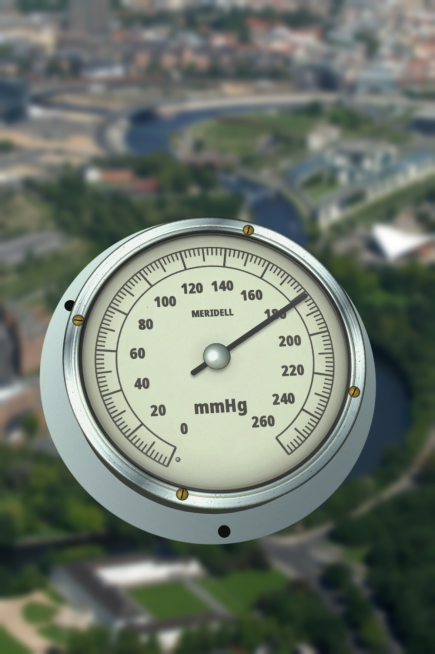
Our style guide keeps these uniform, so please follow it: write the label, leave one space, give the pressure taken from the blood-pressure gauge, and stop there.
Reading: 182 mmHg
